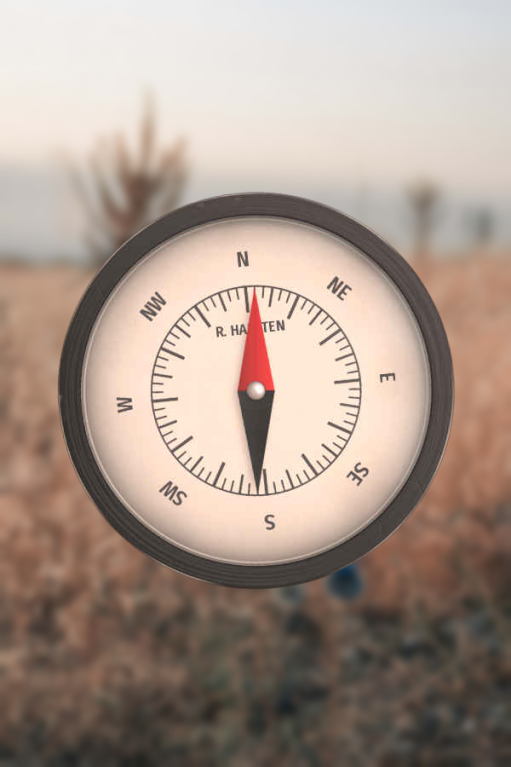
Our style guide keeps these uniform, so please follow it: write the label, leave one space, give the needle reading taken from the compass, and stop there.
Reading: 5 °
